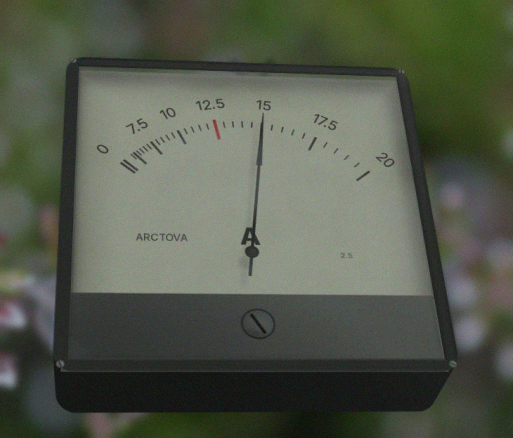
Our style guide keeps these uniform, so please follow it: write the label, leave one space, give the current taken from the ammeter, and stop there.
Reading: 15 A
